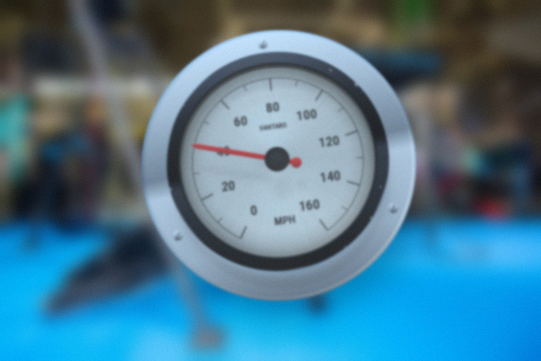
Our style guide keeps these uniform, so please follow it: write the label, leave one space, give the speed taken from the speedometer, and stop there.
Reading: 40 mph
